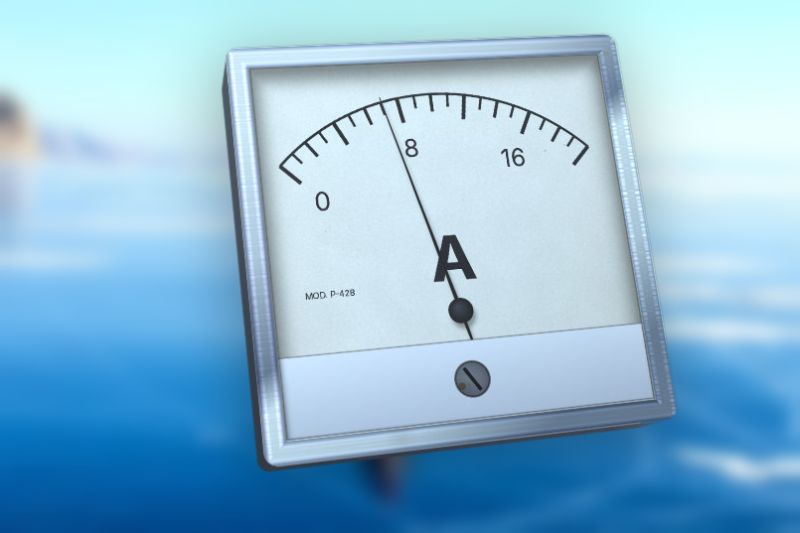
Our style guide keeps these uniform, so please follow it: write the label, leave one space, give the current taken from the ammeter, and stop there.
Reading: 7 A
